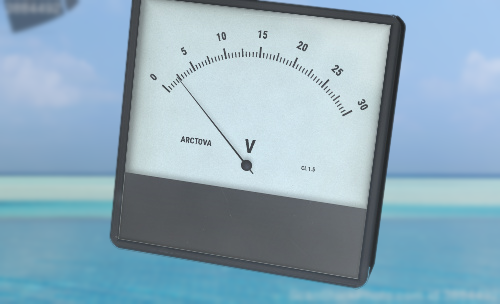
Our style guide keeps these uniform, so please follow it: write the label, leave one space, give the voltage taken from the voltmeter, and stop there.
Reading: 2.5 V
